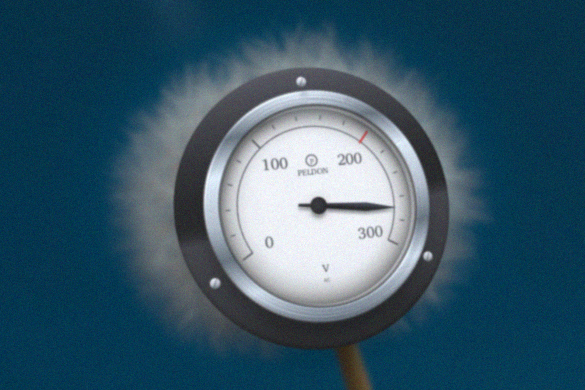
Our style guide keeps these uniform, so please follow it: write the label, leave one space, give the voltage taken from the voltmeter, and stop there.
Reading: 270 V
